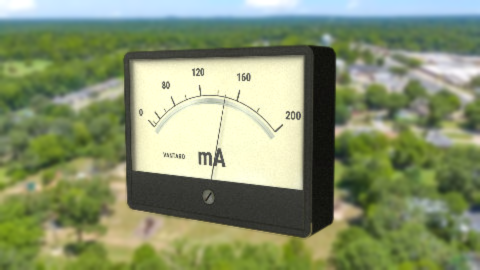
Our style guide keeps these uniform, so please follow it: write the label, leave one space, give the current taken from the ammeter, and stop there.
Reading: 150 mA
